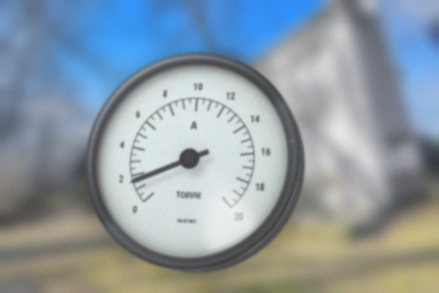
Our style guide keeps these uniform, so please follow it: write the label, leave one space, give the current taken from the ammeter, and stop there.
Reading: 1.5 A
